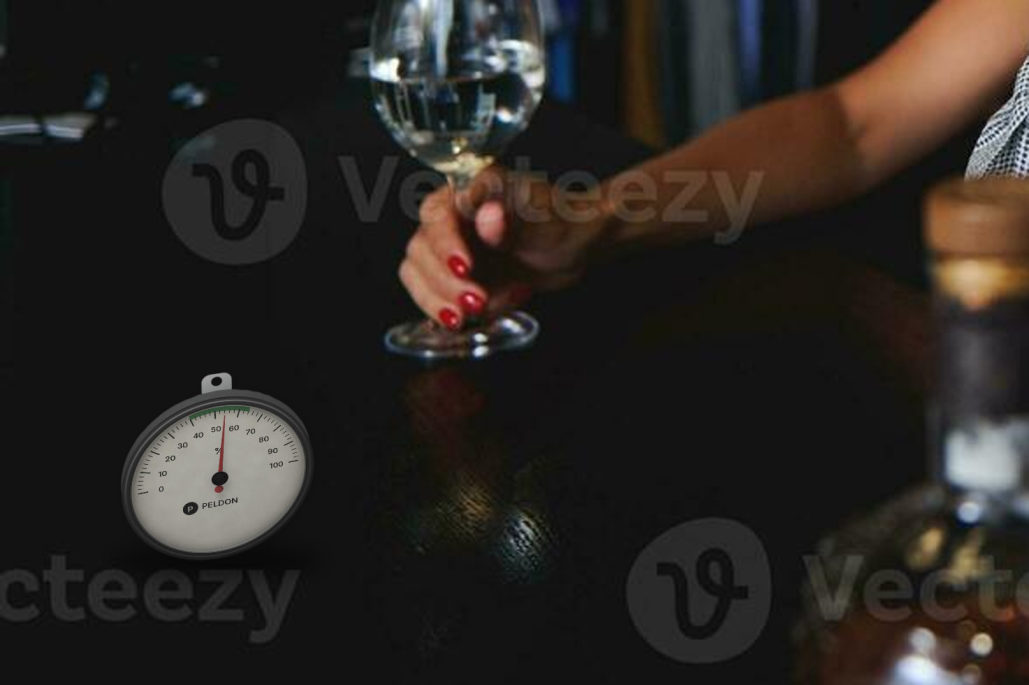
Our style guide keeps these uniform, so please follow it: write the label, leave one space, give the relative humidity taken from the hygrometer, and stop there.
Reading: 54 %
